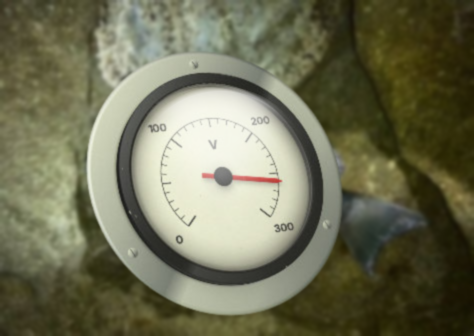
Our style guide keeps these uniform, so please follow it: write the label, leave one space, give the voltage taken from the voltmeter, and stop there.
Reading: 260 V
